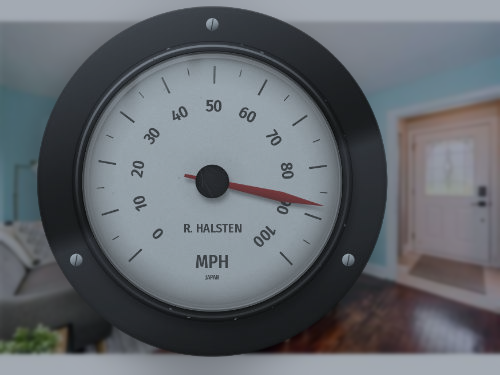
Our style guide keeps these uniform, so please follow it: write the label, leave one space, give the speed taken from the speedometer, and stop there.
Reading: 87.5 mph
